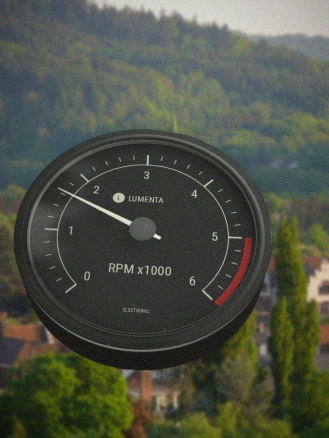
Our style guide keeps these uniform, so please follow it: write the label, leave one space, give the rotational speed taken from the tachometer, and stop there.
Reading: 1600 rpm
